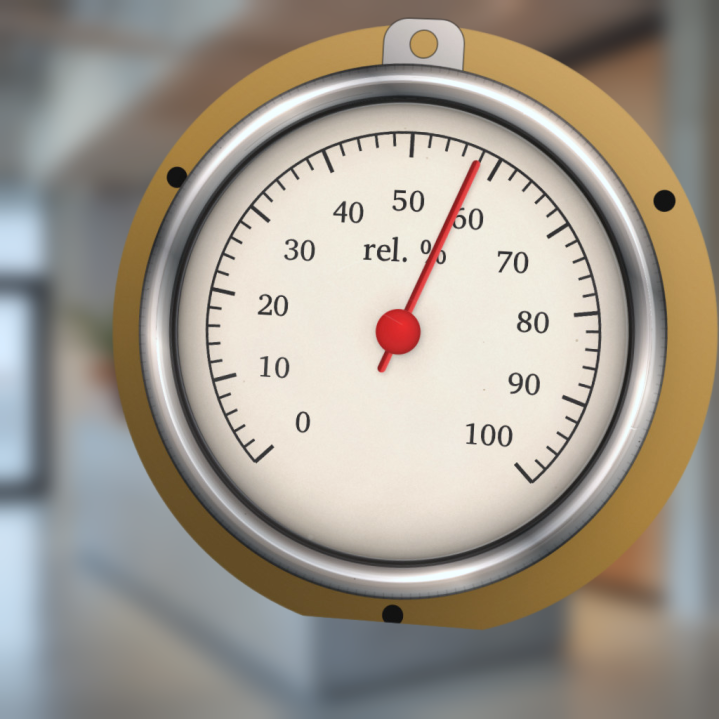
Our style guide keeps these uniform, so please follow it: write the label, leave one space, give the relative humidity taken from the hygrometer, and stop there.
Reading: 58 %
